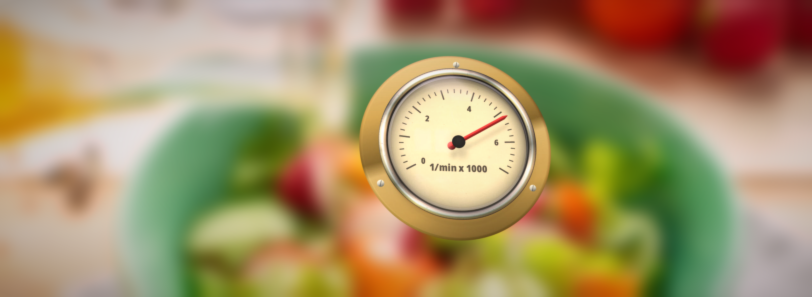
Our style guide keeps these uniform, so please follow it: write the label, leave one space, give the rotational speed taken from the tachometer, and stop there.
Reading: 5200 rpm
